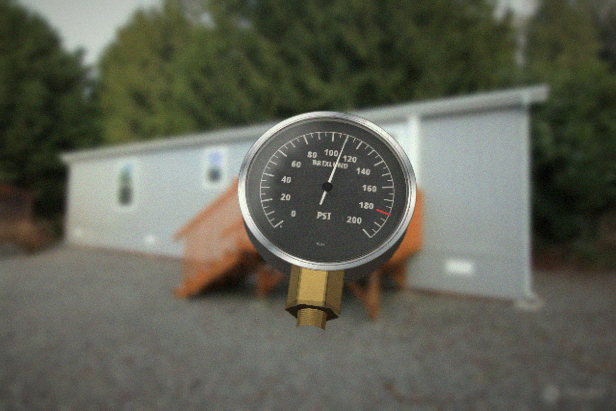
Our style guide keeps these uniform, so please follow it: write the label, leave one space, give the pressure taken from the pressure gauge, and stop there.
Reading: 110 psi
